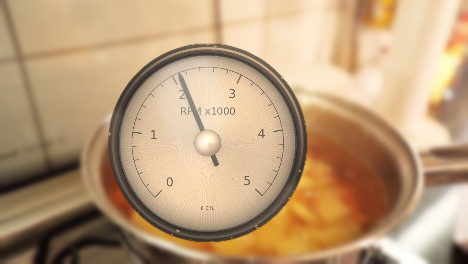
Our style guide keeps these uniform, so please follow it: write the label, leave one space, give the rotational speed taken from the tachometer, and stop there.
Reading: 2100 rpm
